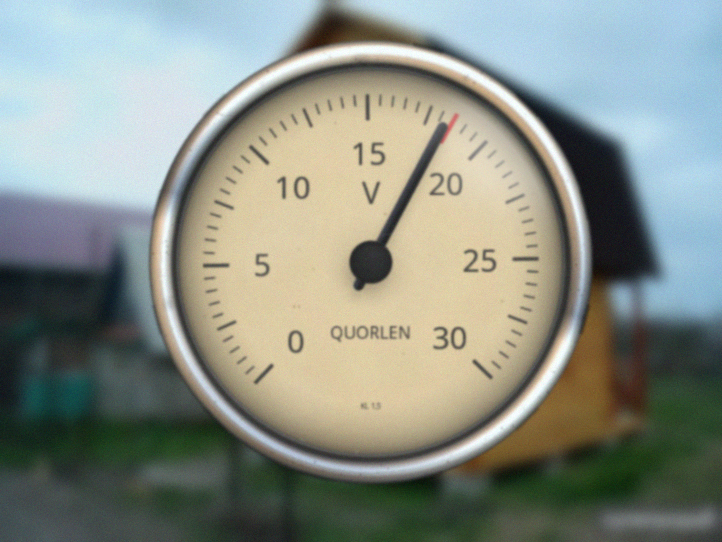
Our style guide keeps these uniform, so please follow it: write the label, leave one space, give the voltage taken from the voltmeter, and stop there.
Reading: 18.25 V
